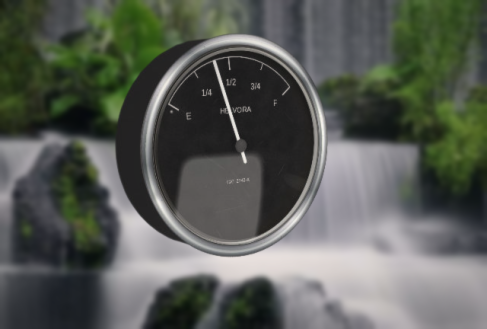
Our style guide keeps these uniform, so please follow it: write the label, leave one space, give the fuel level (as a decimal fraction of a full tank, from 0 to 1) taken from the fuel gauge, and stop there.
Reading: 0.375
